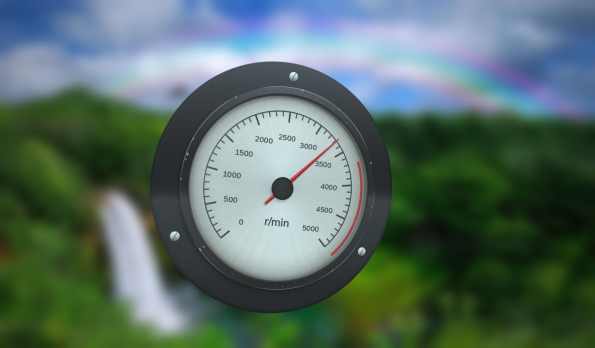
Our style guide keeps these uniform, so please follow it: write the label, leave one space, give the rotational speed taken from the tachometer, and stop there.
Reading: 3300 rpm
